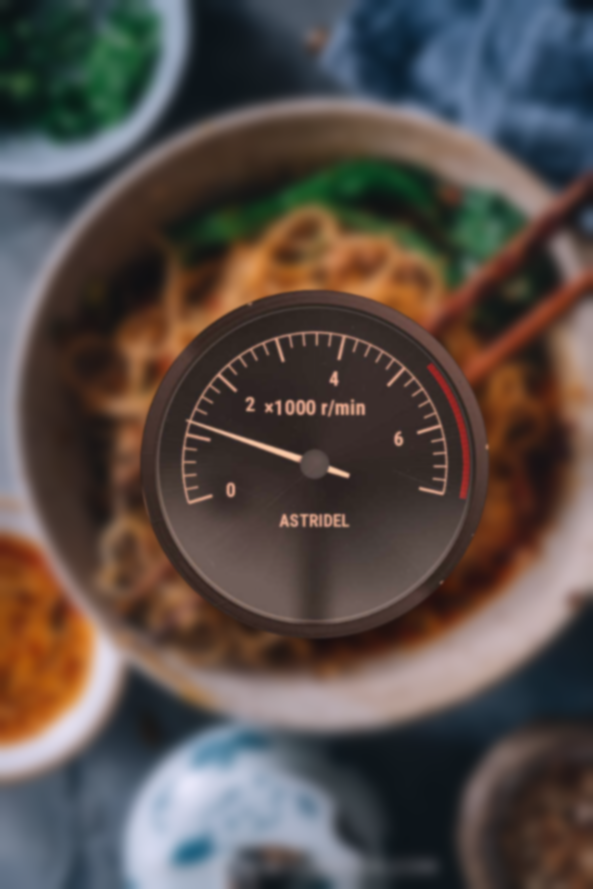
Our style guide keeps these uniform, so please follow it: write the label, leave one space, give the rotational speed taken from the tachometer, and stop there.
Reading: 1200 rpm
